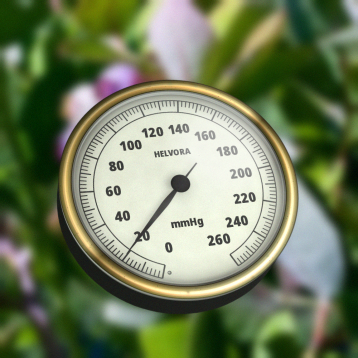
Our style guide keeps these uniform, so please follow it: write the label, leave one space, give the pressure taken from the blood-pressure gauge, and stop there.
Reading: 20 mmHg
